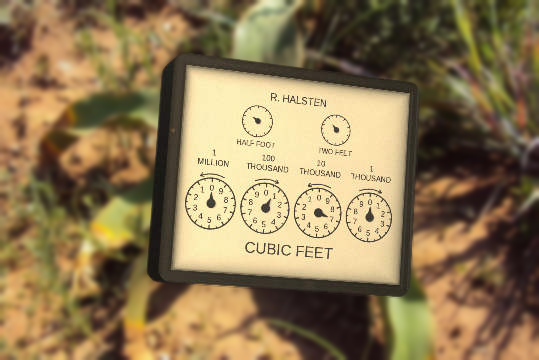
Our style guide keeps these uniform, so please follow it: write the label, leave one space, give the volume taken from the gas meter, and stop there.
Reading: 7000 ft³
